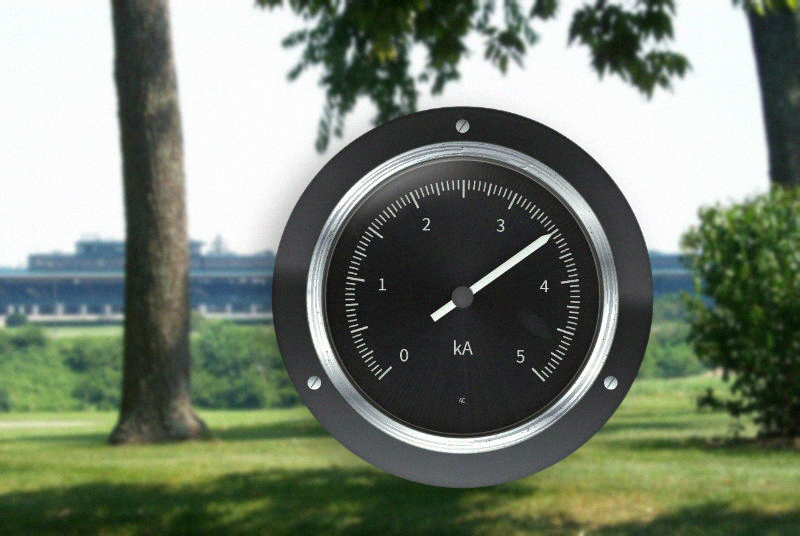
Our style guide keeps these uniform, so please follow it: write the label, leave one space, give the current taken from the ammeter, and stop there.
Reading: 3.5 kA
